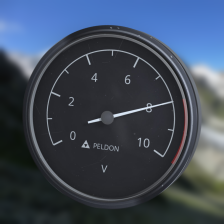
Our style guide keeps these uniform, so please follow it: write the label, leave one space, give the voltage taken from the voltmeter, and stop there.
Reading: 8 V
